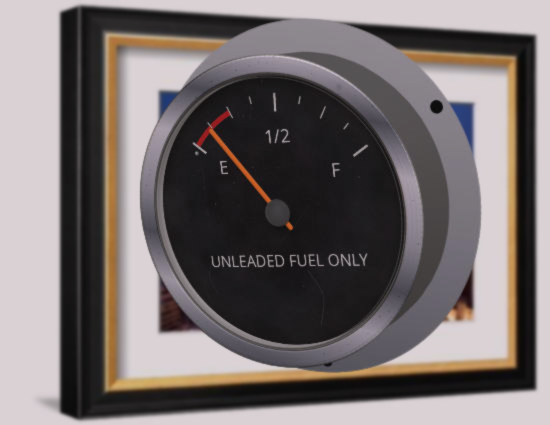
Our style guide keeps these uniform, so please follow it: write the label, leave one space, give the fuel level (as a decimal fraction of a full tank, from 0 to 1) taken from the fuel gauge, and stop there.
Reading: 0.125
